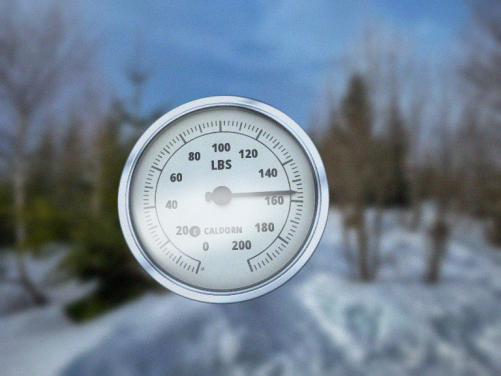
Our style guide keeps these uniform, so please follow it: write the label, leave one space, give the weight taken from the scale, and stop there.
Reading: 156 lb
